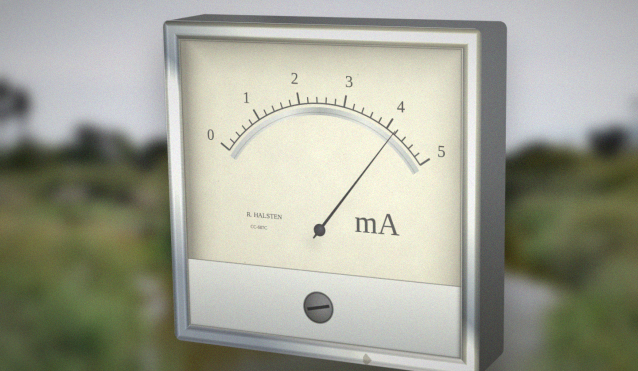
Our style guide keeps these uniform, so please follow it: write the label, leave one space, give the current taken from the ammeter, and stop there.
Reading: 4.2 mA
